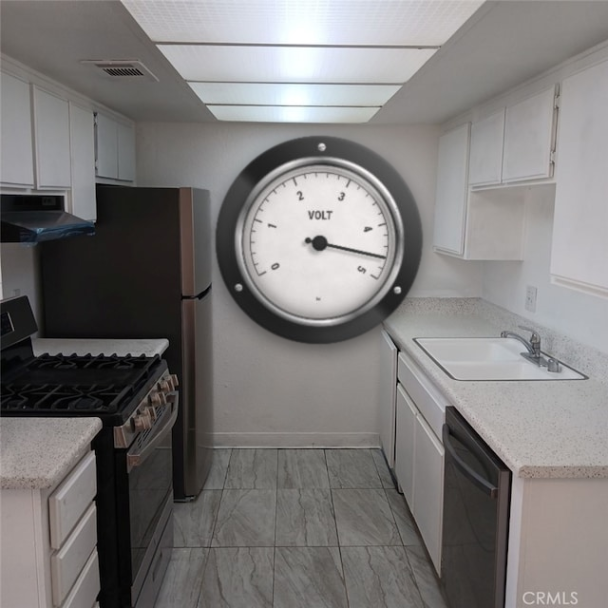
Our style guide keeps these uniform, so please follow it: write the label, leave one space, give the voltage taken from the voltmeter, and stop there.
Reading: 4.6 V
